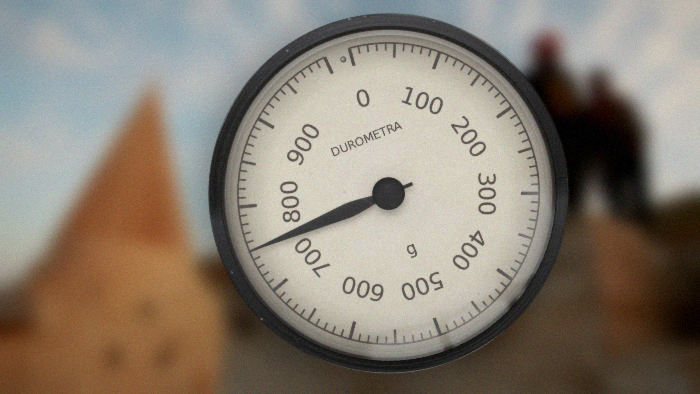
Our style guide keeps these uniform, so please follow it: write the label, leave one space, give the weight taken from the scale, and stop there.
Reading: 750 g
